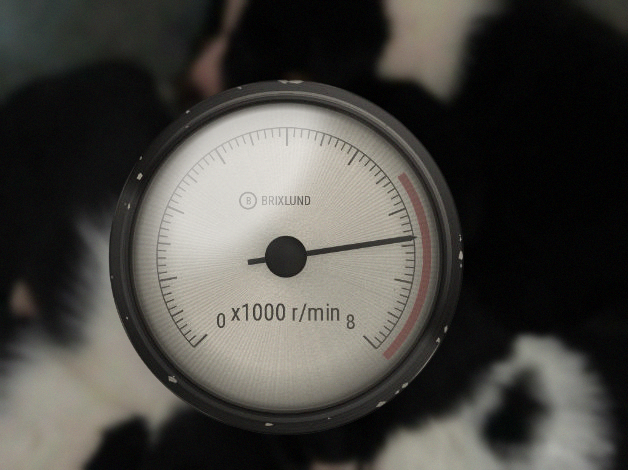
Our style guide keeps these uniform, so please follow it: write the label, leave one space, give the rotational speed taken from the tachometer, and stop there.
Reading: 6400 rpm
